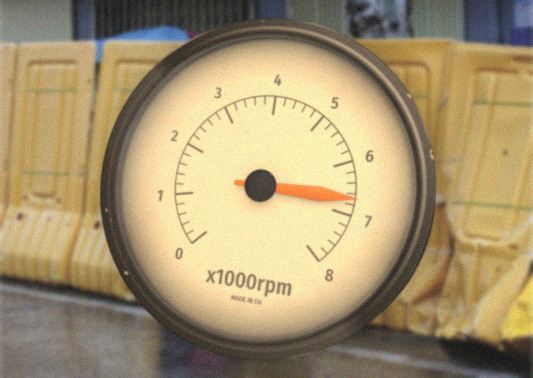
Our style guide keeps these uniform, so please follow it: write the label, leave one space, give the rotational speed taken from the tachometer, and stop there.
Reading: 6700 rpm
